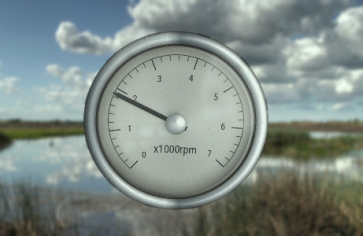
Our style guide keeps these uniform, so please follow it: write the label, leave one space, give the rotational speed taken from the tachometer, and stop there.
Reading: 1900 rpm
